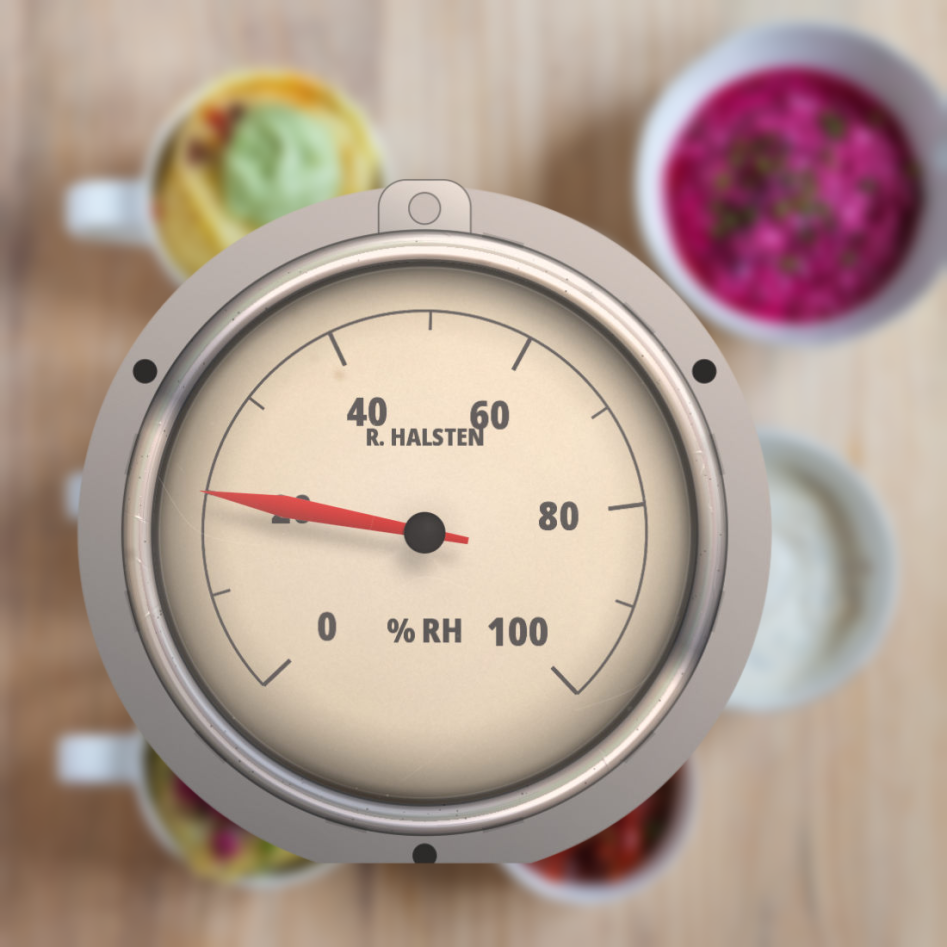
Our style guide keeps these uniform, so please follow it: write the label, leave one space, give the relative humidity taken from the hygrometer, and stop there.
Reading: 20 %
